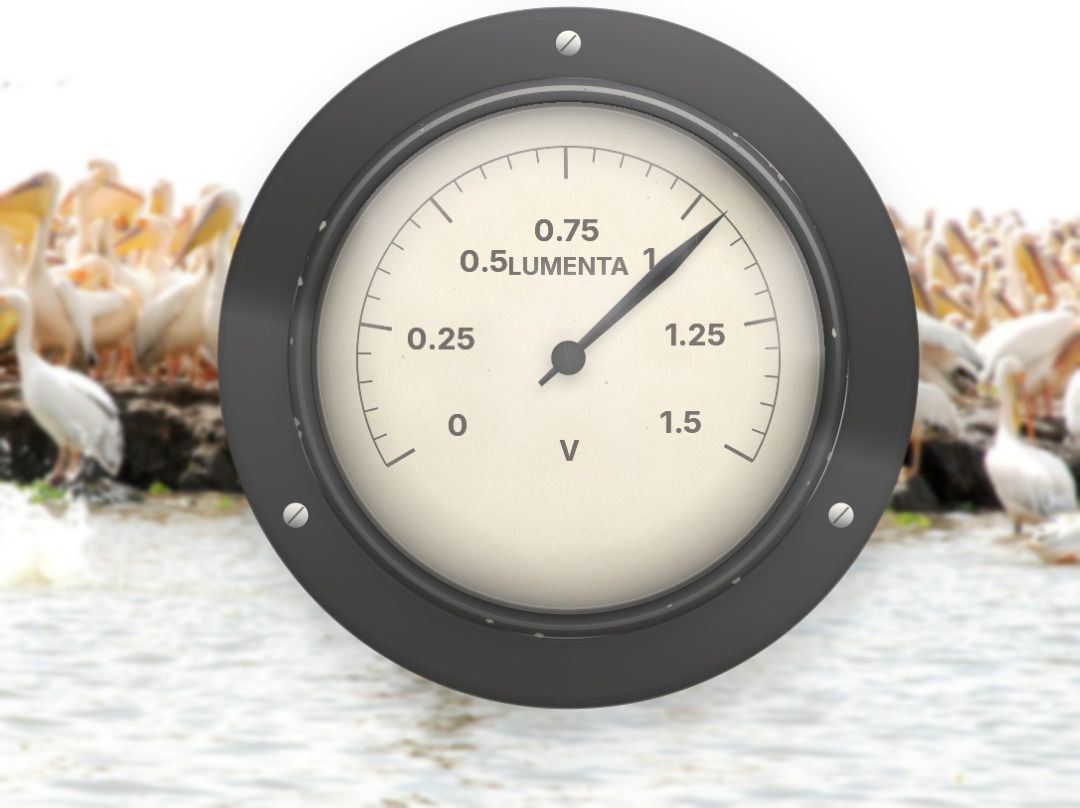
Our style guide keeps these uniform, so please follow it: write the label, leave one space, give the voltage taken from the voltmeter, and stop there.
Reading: 1.05 V
